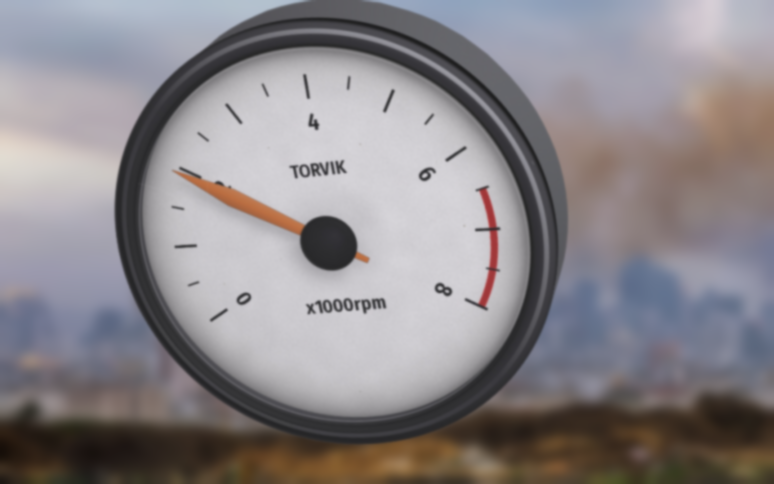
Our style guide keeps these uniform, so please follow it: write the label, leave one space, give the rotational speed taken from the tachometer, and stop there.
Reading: 2000 rpm
